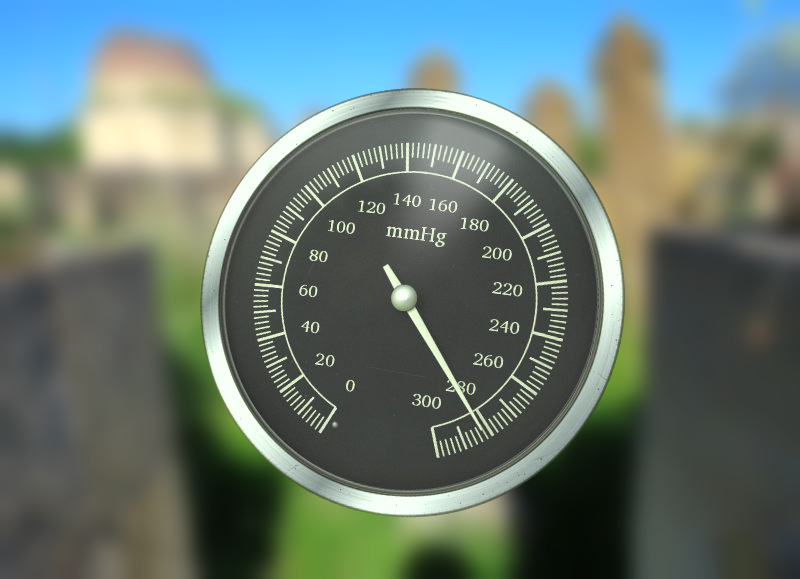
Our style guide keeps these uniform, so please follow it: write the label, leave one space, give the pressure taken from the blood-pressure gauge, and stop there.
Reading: 282 mmHg
